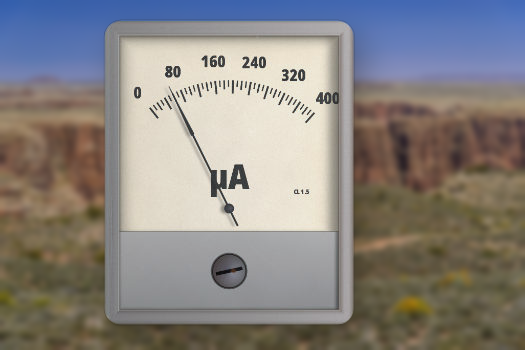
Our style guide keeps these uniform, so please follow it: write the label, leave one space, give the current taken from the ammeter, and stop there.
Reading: 60 µA
